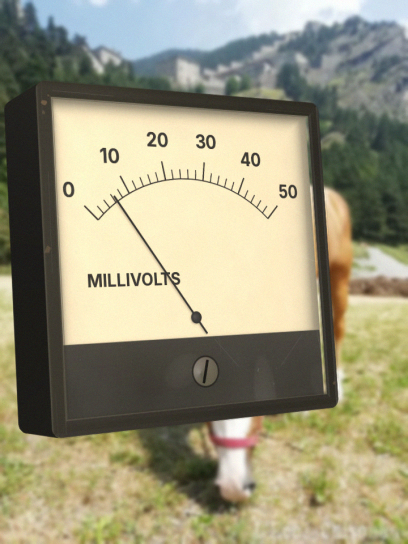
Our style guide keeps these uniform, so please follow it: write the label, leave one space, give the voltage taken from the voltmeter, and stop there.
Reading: 6 mV
